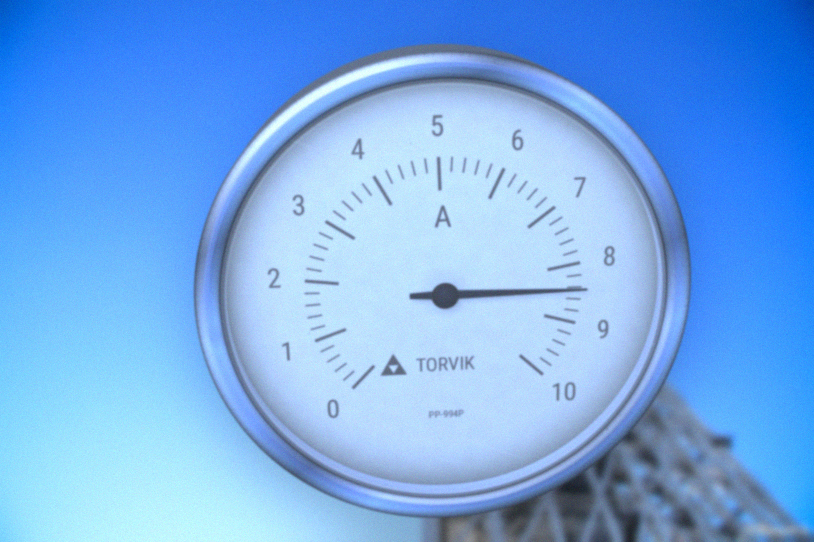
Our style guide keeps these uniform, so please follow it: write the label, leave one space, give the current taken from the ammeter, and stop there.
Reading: 8.4 A
